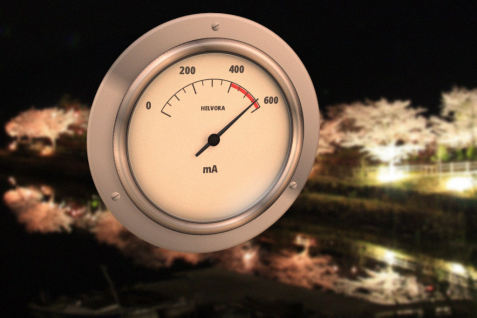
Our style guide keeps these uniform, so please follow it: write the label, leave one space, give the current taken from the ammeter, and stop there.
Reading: 550 mA
